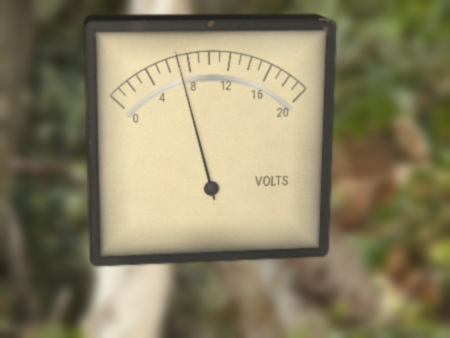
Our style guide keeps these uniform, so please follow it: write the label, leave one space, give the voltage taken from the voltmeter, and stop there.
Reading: 7 V
